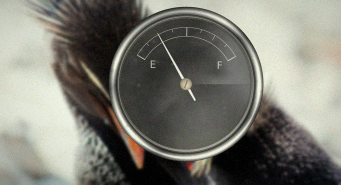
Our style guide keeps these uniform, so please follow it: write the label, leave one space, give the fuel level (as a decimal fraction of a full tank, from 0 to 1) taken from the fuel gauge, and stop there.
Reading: 0.25
